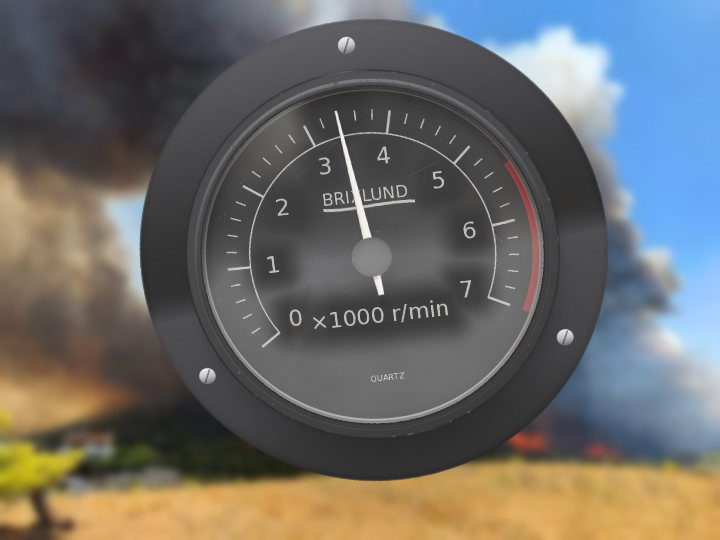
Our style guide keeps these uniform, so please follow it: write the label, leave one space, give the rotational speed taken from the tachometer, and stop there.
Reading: 3400 rpm
